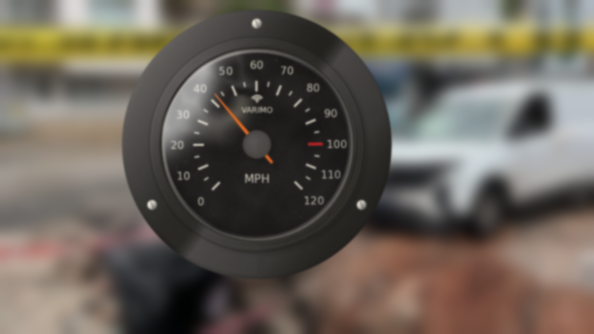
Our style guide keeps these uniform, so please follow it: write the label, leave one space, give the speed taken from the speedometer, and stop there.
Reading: 42.5 mph
